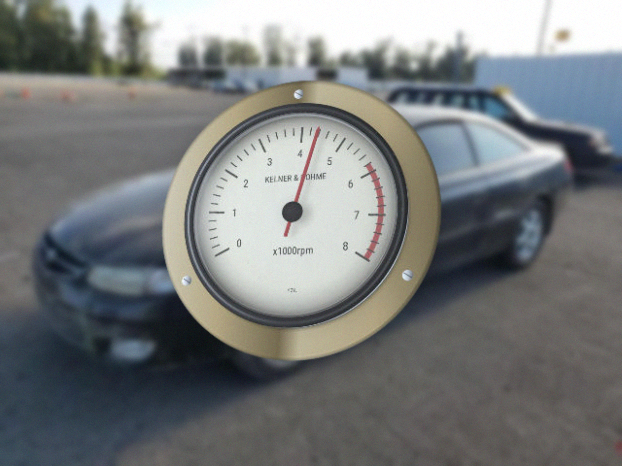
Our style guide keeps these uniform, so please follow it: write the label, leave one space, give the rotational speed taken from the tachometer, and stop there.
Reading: 4400 rpm
